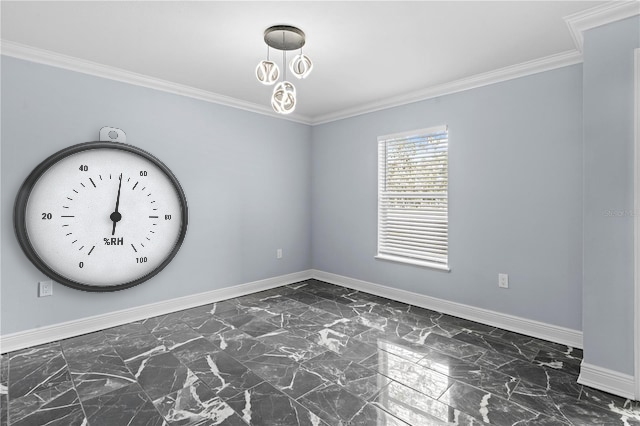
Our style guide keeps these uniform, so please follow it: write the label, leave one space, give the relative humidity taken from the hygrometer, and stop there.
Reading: 52 %
